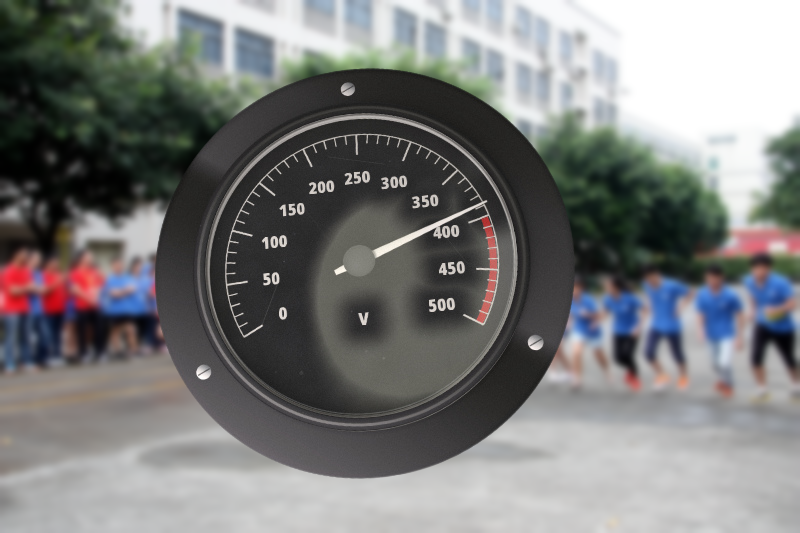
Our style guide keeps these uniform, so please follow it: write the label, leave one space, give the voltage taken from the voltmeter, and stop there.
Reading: 390 V
